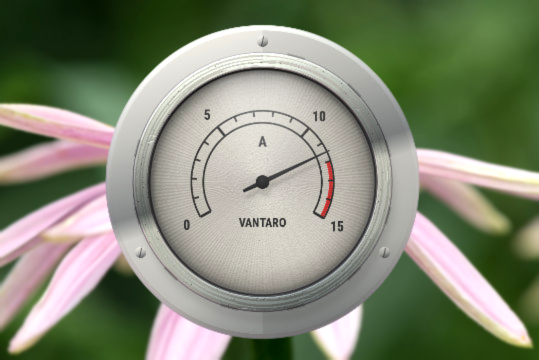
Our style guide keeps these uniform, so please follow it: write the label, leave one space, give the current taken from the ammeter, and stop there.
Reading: 11.5 A
